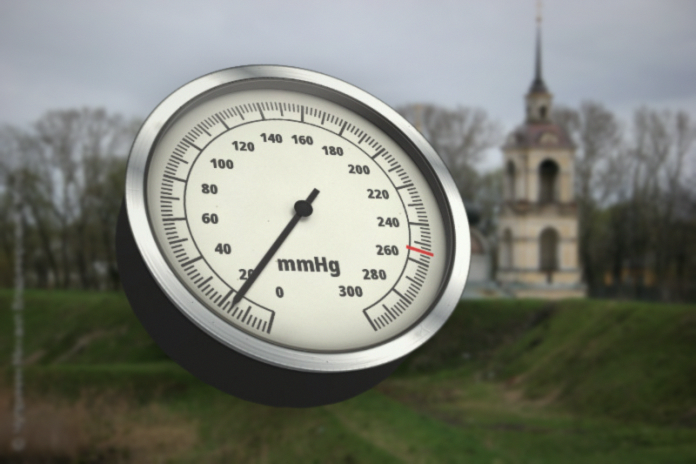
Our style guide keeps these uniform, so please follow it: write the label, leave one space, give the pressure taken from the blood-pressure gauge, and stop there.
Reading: 16 mmHg
